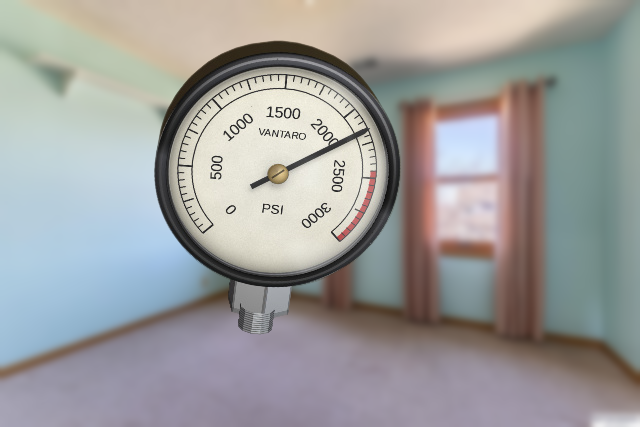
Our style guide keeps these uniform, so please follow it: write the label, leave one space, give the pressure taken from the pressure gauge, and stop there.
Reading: 2150 psi
